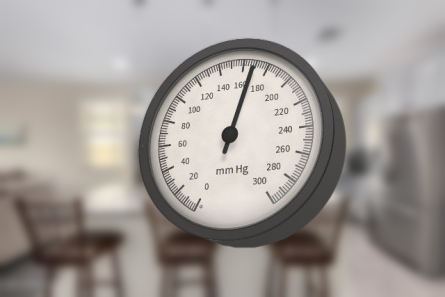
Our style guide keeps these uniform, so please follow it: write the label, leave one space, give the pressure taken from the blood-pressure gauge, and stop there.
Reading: 170 mmHg
